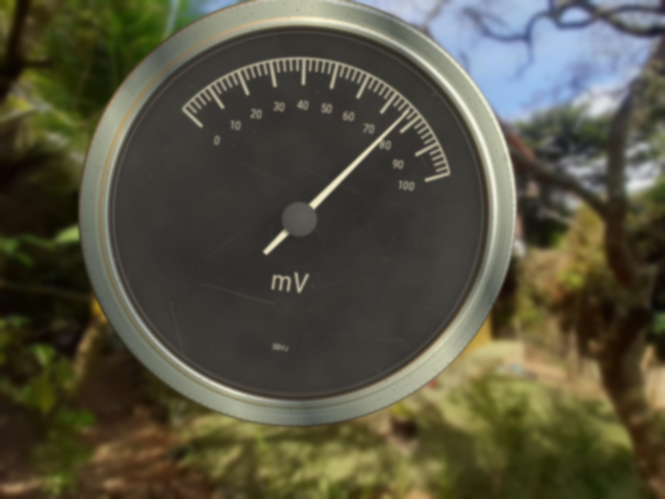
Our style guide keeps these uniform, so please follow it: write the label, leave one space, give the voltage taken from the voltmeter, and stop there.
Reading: 76 mV
